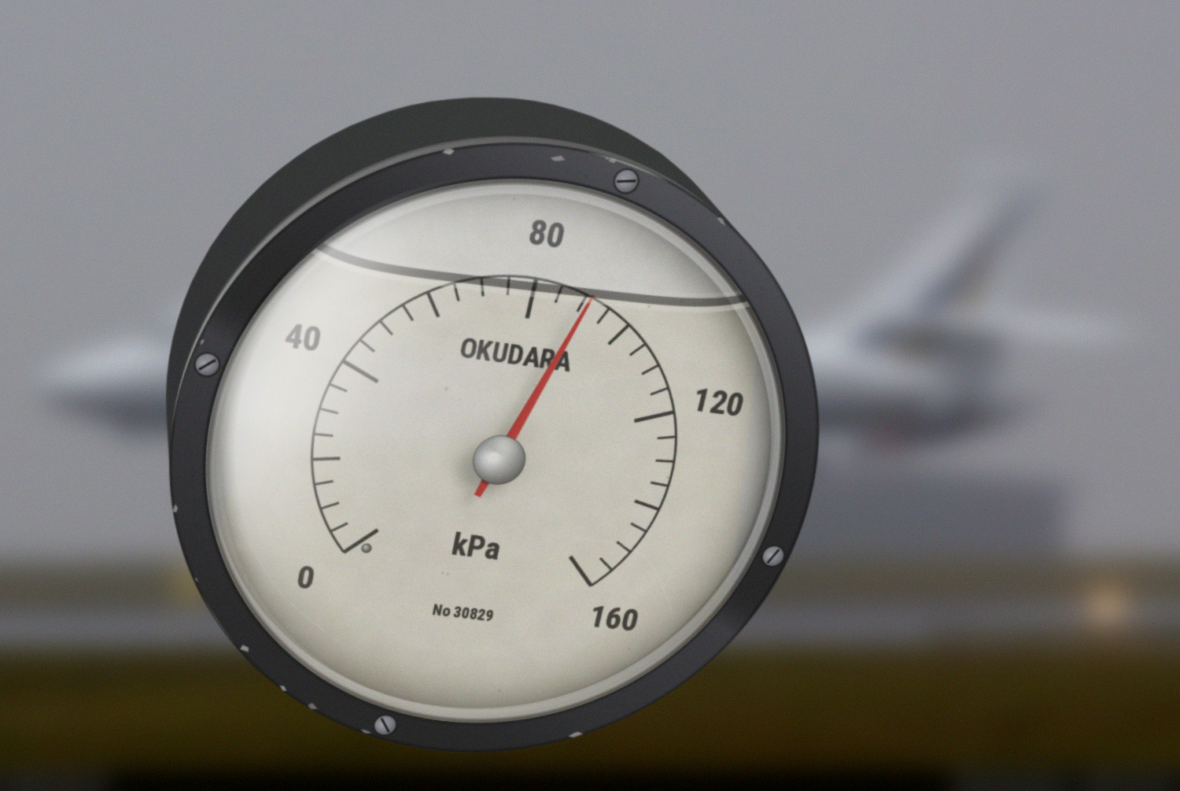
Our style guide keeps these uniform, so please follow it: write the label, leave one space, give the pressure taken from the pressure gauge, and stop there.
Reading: 90 kPa
